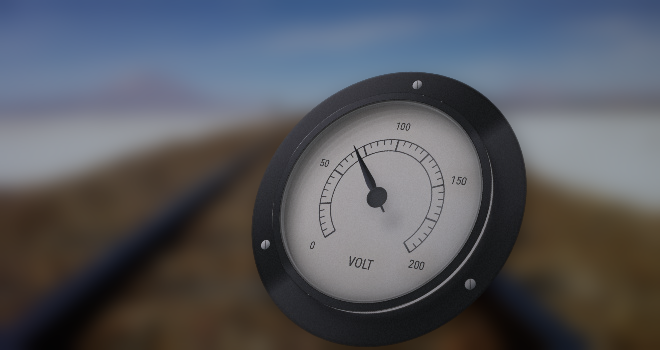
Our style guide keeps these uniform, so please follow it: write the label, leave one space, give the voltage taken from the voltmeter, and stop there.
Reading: 70 V
